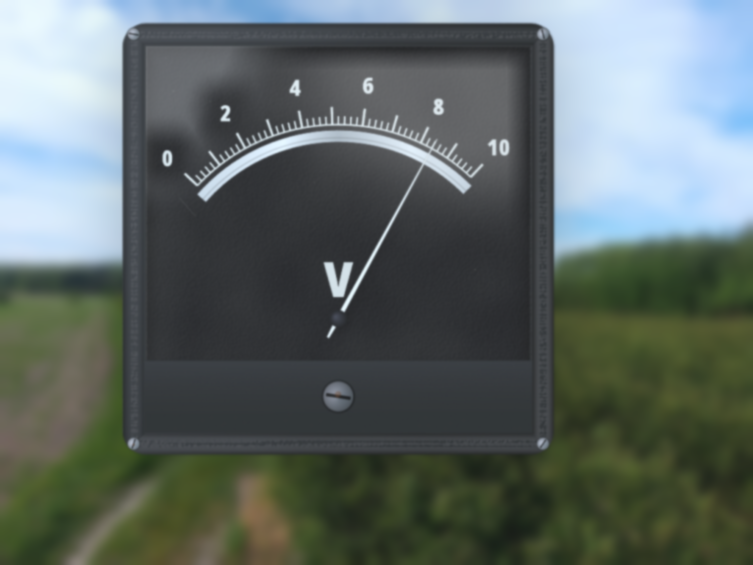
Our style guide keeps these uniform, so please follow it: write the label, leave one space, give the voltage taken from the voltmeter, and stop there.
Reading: 8.4 V
